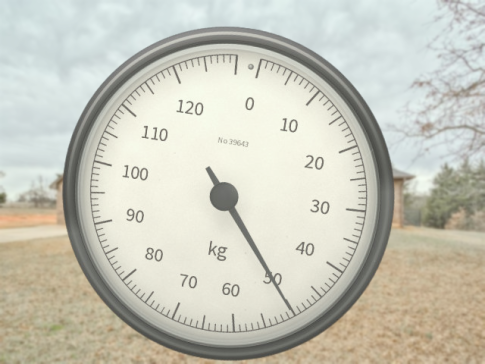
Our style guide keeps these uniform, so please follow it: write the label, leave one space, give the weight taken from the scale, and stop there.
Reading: 50 kg
